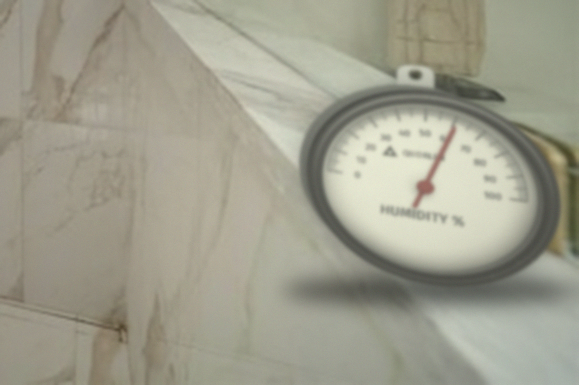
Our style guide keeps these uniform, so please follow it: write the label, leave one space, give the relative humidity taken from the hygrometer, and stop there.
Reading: 60 %
